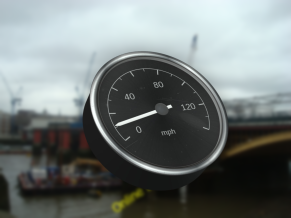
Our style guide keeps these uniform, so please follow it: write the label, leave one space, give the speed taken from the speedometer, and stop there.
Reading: 10 mph
